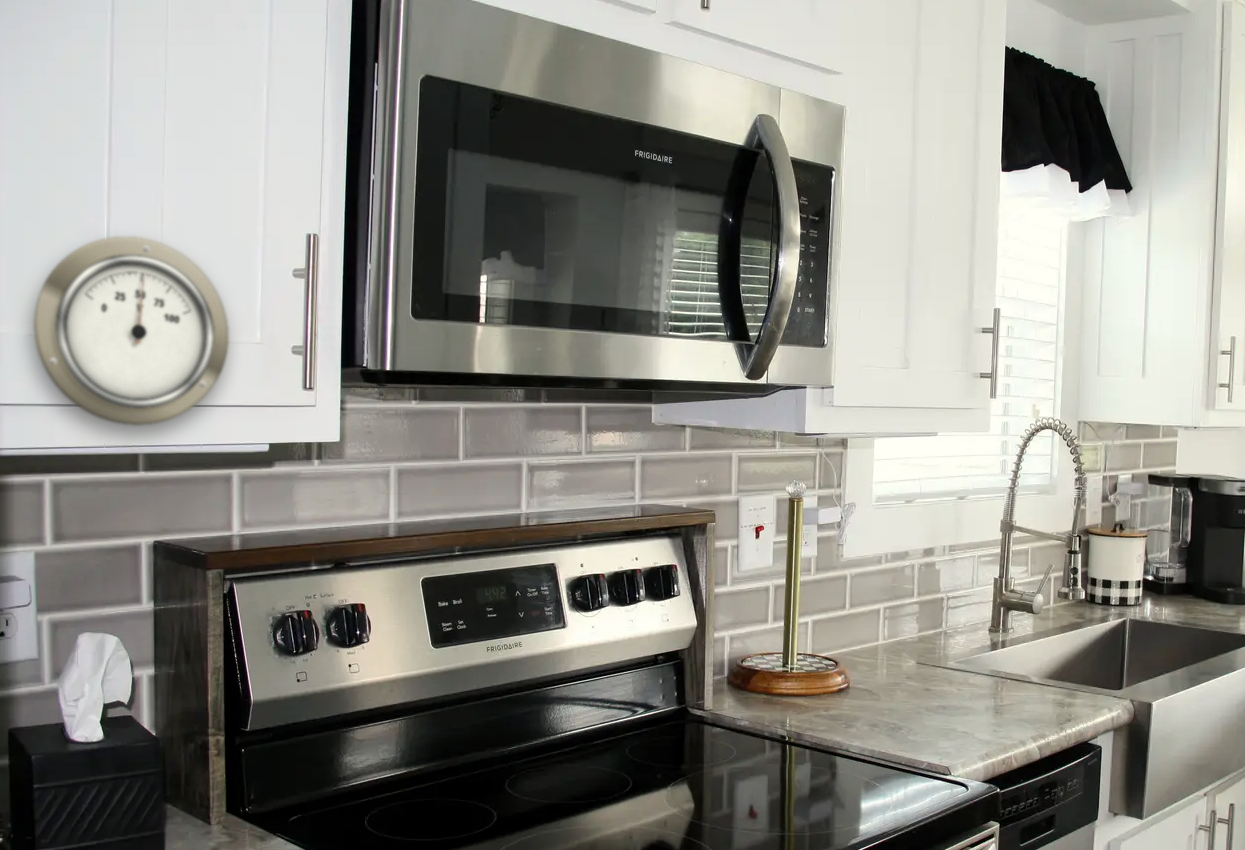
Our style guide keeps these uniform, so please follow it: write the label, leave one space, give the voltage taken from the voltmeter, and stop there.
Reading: 50 V
